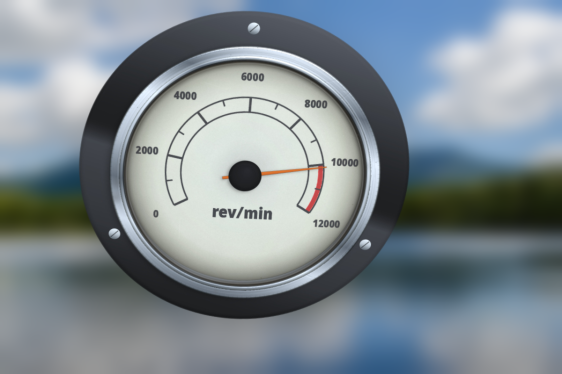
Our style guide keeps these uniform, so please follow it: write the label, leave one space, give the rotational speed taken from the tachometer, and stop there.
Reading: 10000 rpm
